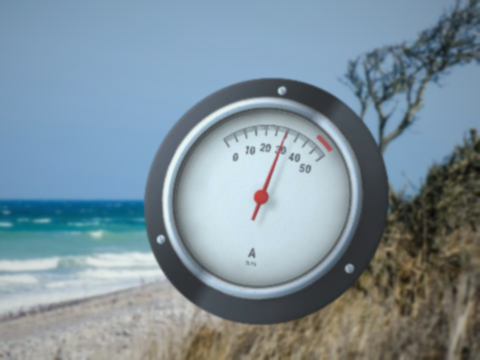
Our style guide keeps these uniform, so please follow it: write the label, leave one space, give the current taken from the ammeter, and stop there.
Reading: 30 A
